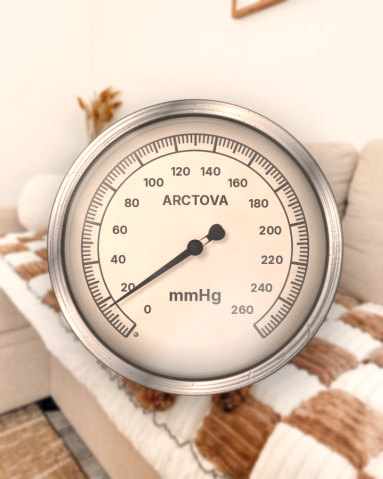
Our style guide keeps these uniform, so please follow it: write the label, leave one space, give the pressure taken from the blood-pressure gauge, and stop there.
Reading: 16 mmHg
